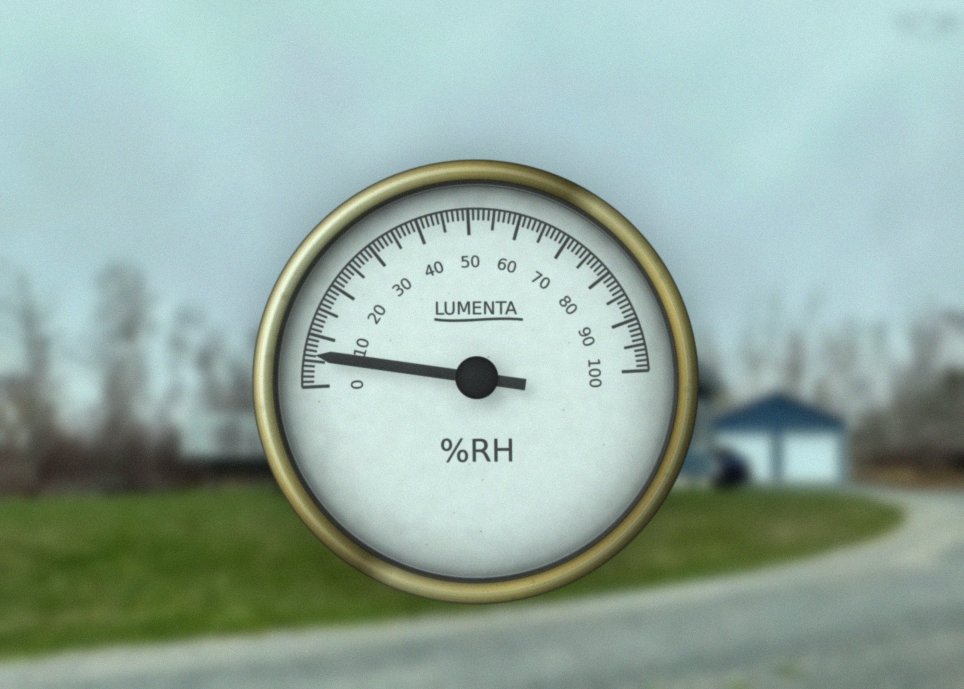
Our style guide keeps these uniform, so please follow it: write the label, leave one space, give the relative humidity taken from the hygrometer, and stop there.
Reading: 6 %
